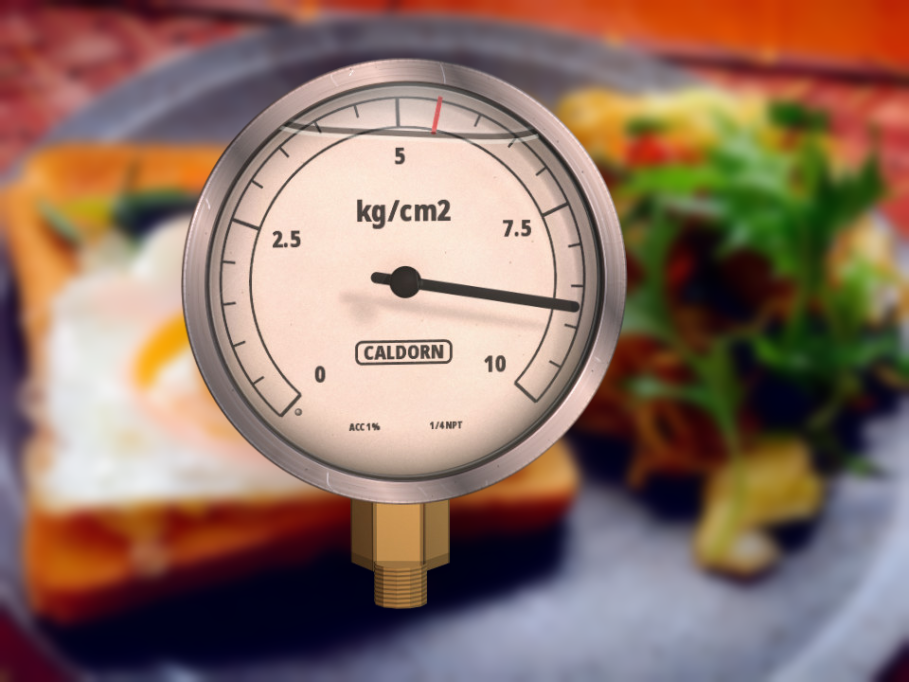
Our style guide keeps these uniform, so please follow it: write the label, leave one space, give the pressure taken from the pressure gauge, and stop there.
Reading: 8.75 kg/cm²
